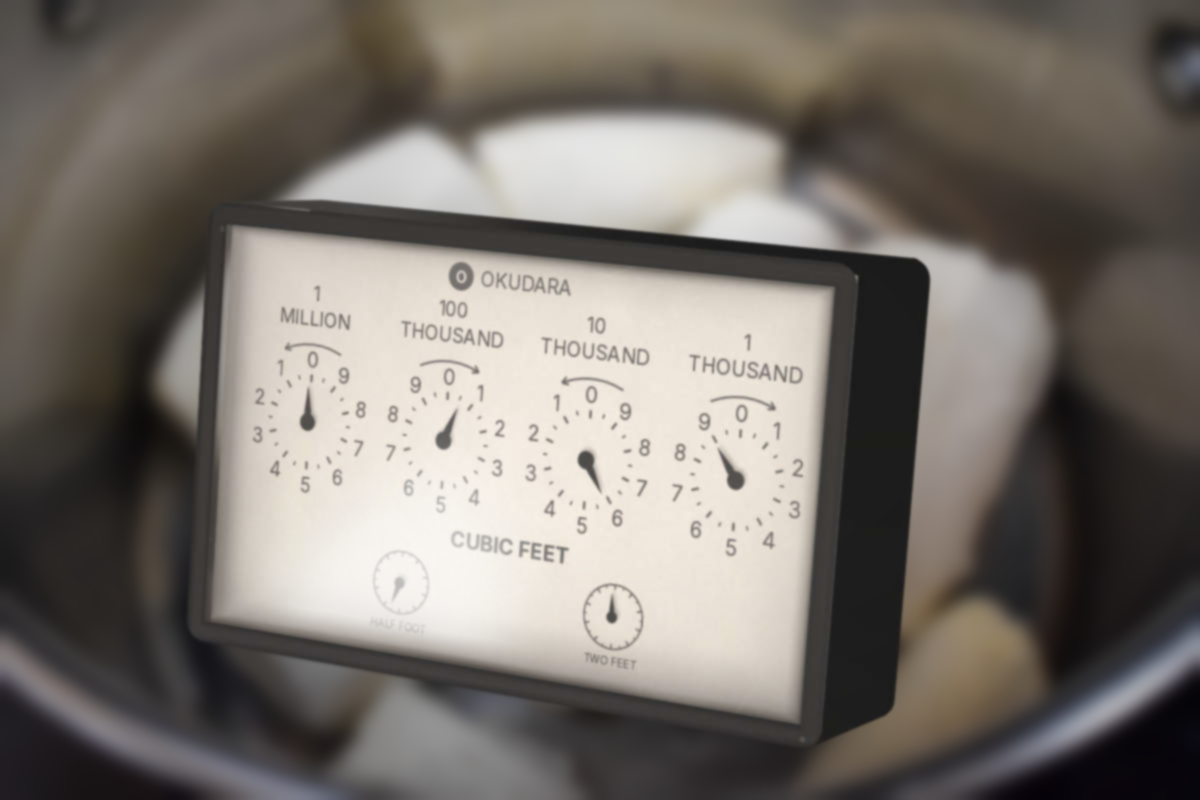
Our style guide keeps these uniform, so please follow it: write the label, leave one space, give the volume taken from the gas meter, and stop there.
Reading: 5900 ft³
